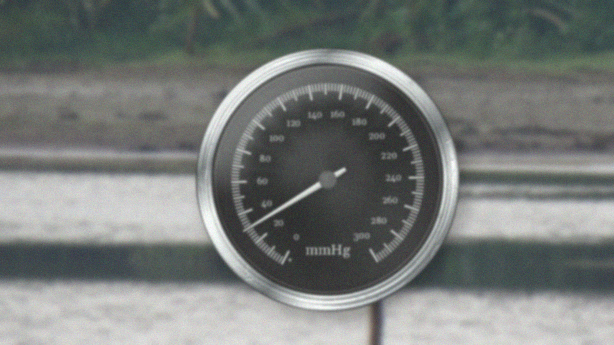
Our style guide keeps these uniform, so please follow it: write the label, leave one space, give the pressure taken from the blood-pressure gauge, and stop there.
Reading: 30 mmHg
